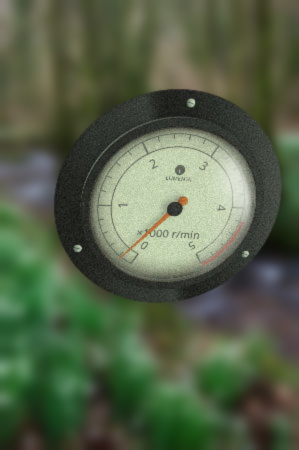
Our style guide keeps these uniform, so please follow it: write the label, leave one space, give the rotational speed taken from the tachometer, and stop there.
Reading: 200 rpm
